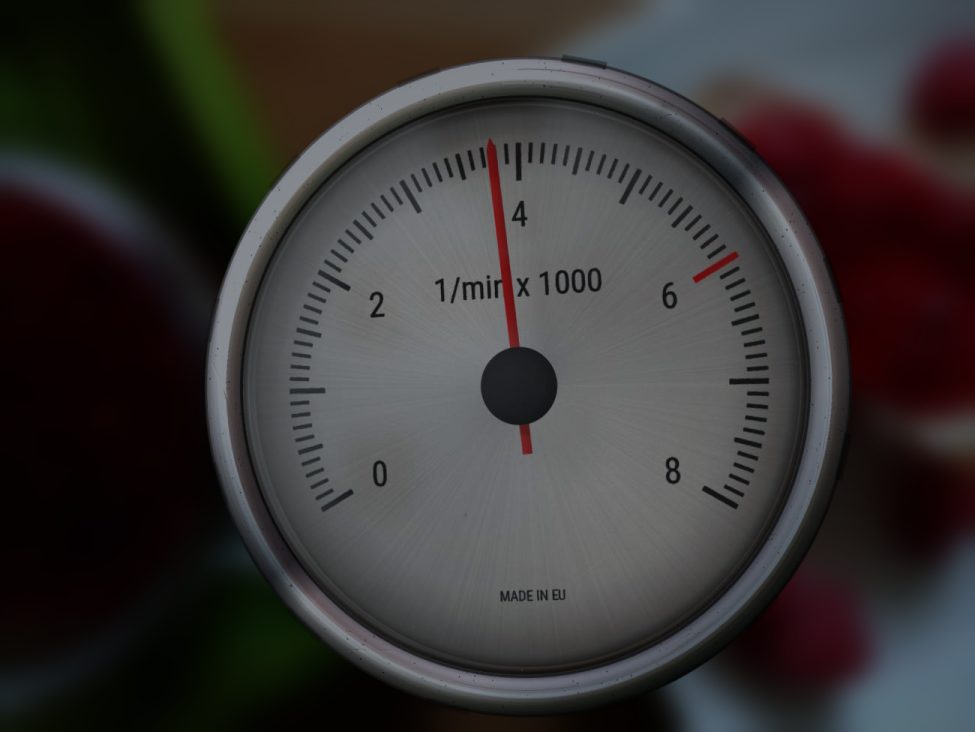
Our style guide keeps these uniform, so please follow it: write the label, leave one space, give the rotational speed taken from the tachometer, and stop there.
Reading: 3800 rpm
